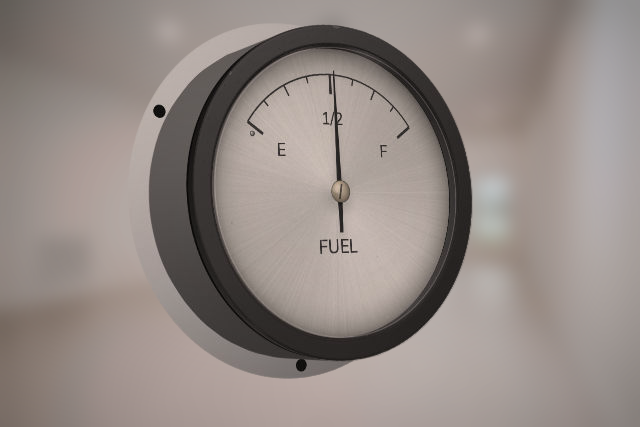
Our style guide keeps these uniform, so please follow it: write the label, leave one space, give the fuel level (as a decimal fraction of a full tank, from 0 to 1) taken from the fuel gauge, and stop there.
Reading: 0.5
